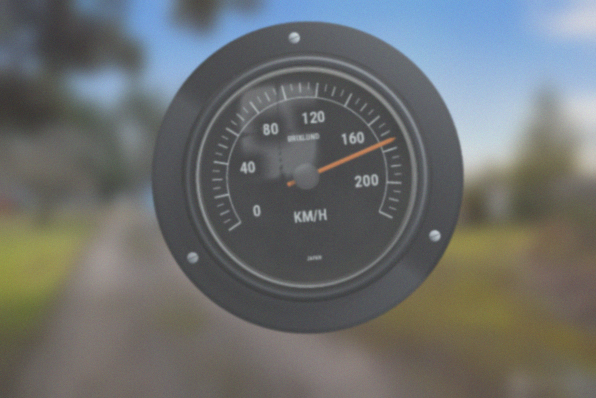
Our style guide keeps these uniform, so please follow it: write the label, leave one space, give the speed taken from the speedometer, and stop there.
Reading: 175 km/h
